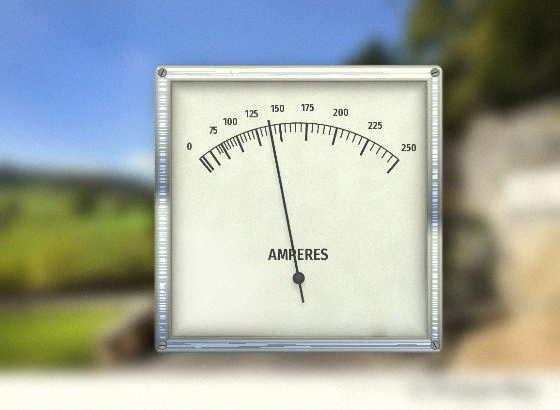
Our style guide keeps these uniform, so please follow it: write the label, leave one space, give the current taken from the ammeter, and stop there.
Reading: 140 A
